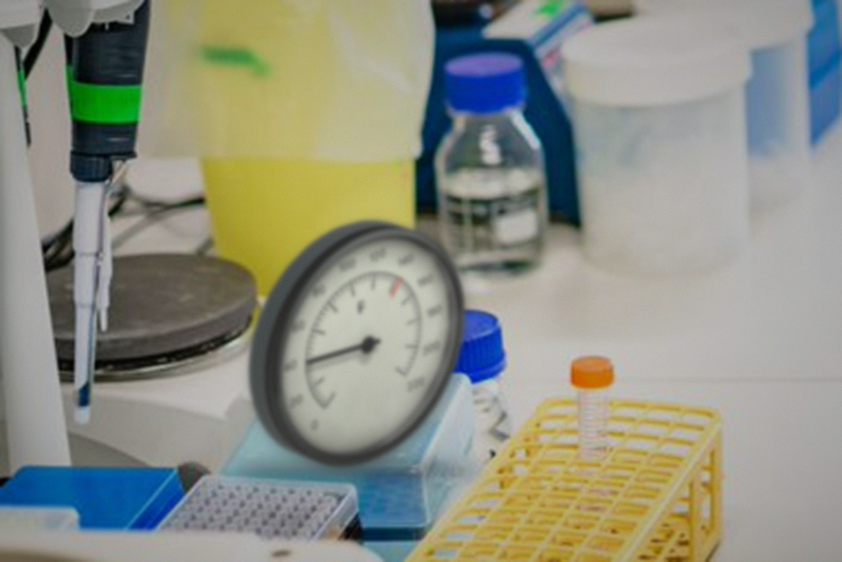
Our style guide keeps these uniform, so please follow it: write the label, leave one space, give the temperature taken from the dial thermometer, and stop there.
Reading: 40 °F
